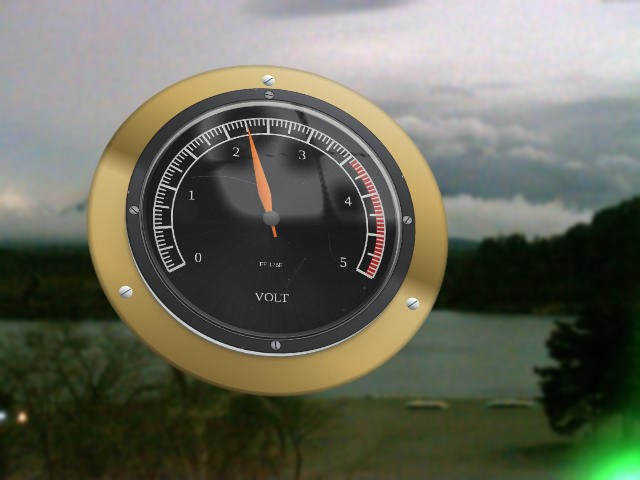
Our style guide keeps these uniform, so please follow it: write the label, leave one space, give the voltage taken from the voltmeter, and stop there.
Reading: 2.25 V
